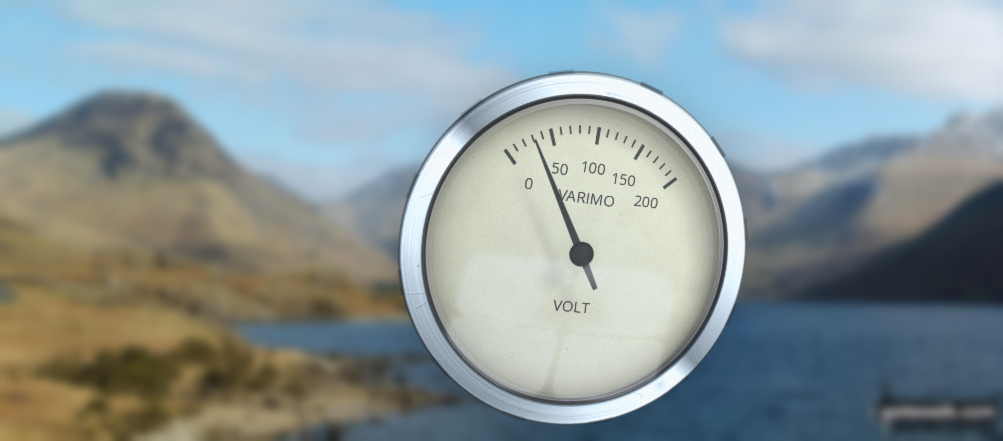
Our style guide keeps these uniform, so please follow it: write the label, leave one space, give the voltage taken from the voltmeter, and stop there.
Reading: 30 V
